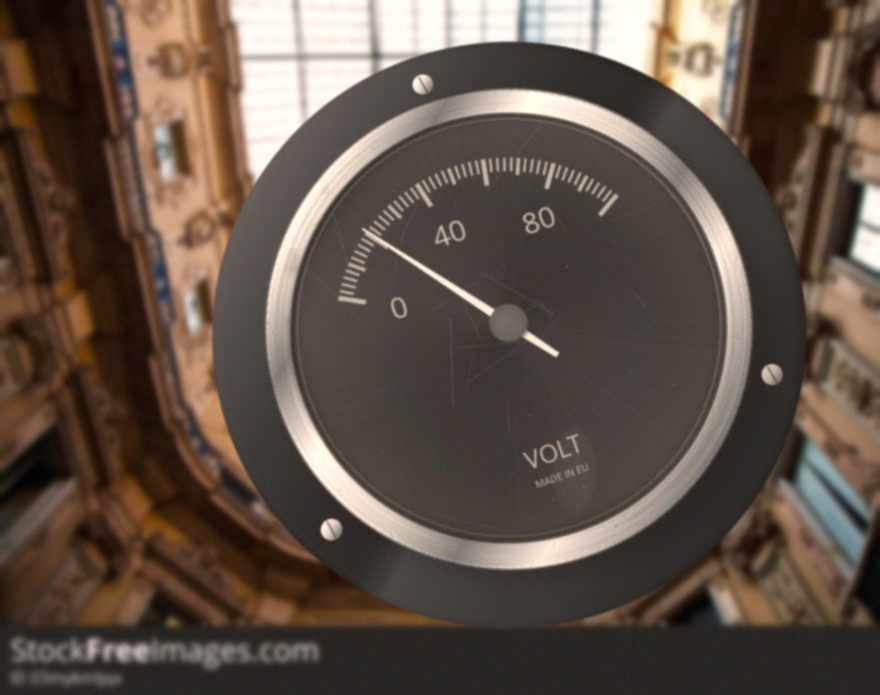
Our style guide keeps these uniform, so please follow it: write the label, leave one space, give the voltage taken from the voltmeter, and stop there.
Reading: 20 V
